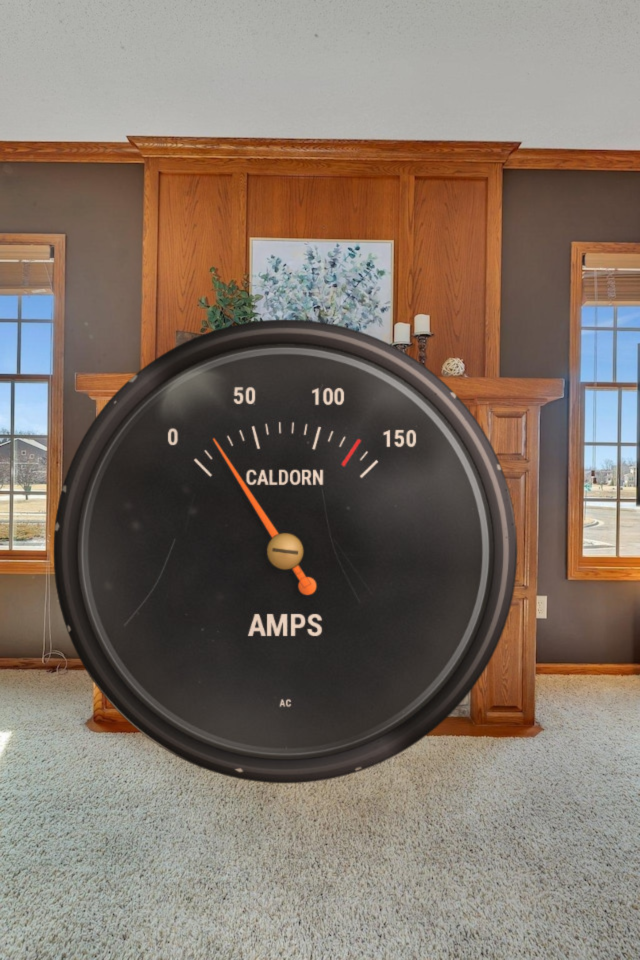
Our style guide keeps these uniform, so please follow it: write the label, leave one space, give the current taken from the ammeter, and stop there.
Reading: 20 A
